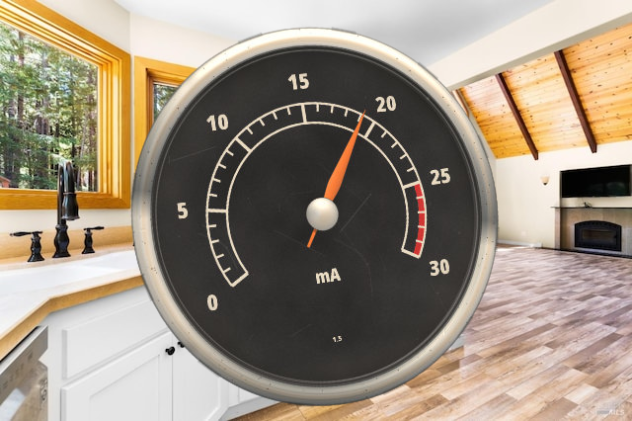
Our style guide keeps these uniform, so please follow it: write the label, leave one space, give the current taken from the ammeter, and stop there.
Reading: 19 mA
